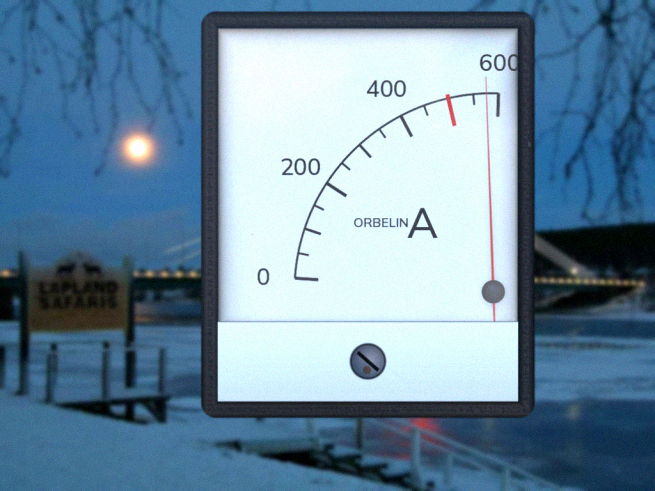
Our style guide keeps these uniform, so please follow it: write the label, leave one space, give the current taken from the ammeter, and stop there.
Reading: 575 A
